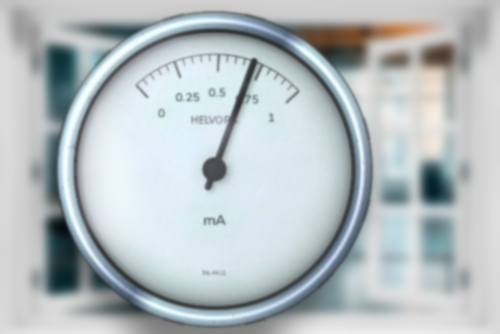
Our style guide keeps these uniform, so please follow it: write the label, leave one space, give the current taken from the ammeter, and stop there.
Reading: 0.7 mA
